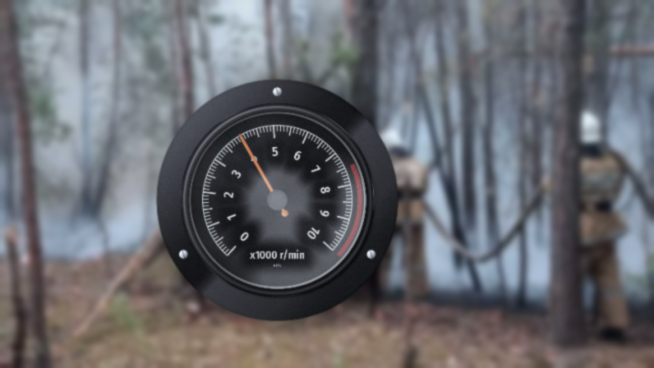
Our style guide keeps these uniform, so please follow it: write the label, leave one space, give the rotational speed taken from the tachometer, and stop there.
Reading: 4000 rpm
